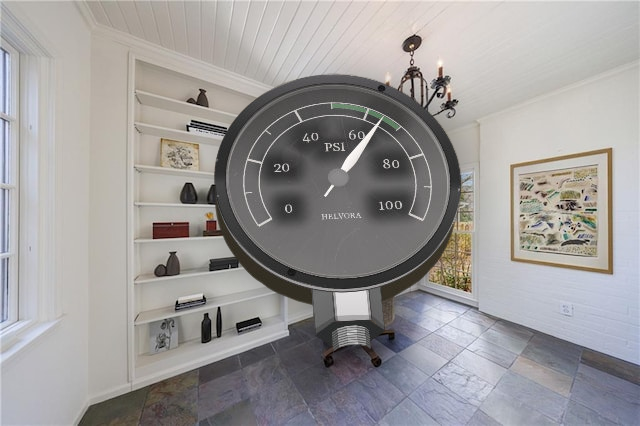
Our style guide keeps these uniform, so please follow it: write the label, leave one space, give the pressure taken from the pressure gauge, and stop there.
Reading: 65 psi
